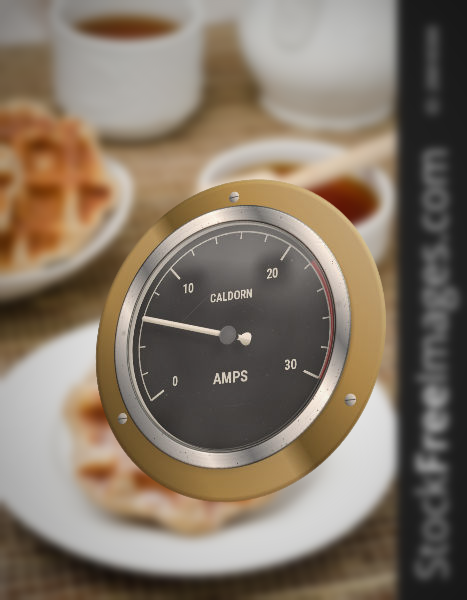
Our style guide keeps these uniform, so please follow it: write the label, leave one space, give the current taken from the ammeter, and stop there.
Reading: 6 A
